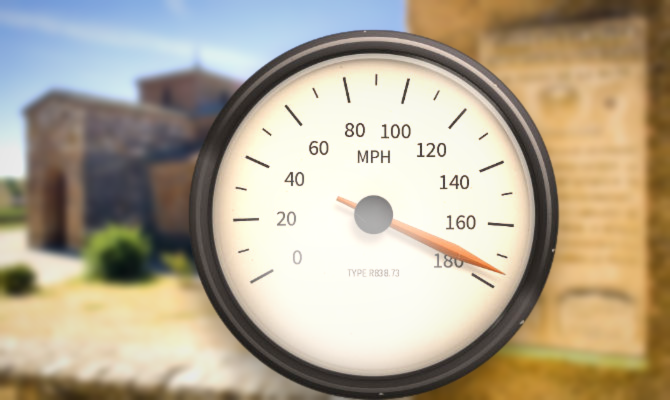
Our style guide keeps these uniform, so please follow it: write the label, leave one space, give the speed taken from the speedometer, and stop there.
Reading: 175 mph
